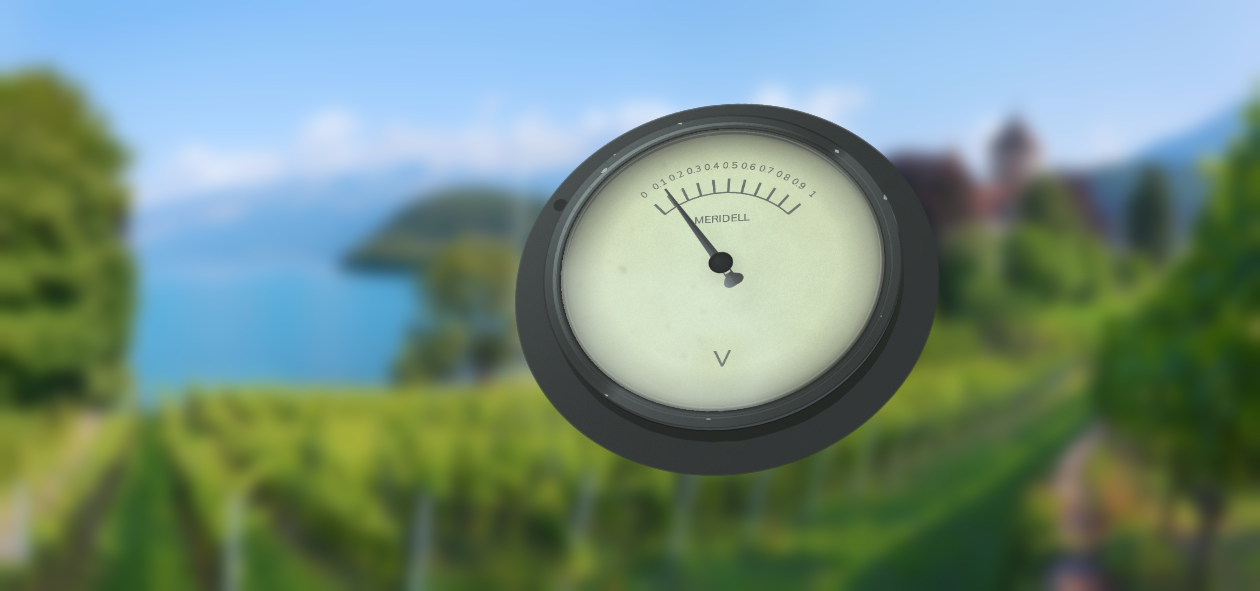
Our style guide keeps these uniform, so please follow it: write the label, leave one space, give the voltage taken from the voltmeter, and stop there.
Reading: 0.1 V
